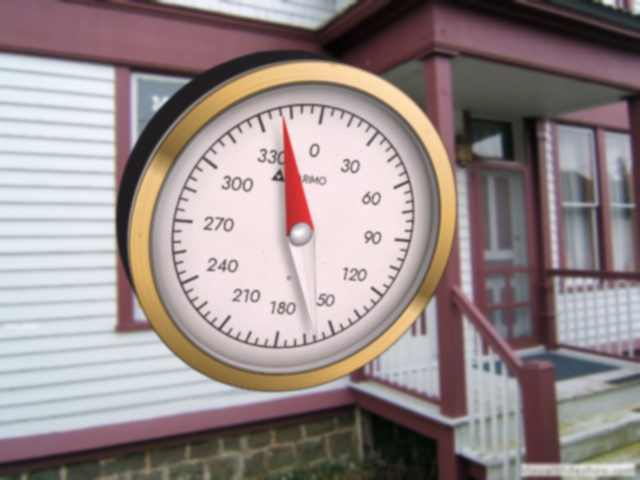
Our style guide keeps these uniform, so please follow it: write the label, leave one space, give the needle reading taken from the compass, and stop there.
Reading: 340 °
